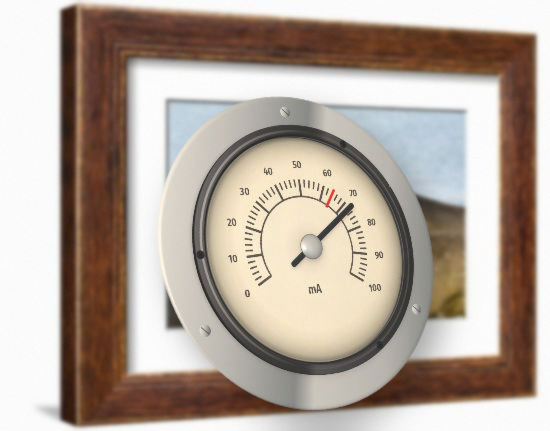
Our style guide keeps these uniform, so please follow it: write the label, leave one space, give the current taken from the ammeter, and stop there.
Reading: 72 mA
